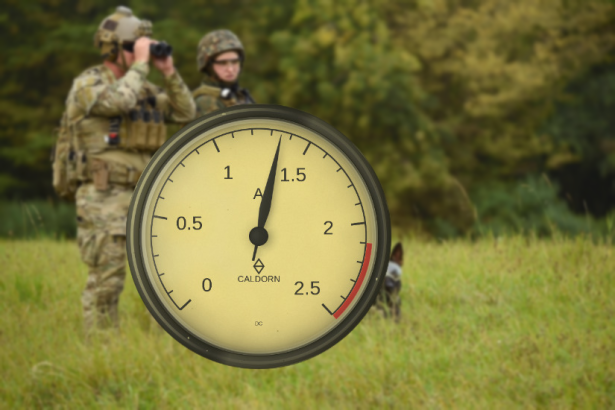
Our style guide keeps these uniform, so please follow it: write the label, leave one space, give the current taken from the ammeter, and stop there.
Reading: 1.35 A
